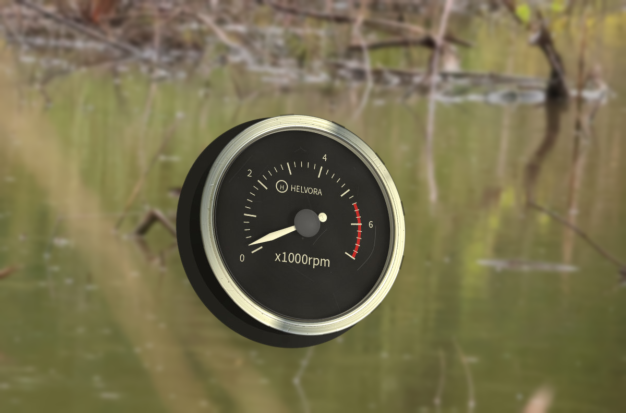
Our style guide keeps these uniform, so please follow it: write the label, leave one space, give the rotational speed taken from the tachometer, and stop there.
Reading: 200 rpm
